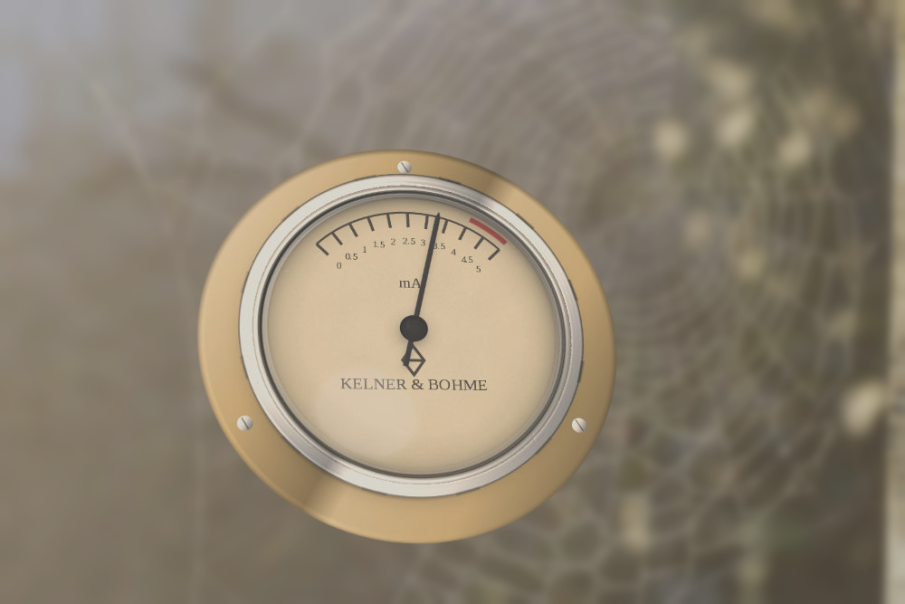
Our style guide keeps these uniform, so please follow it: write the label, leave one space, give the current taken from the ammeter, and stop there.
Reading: 3.25 mA
